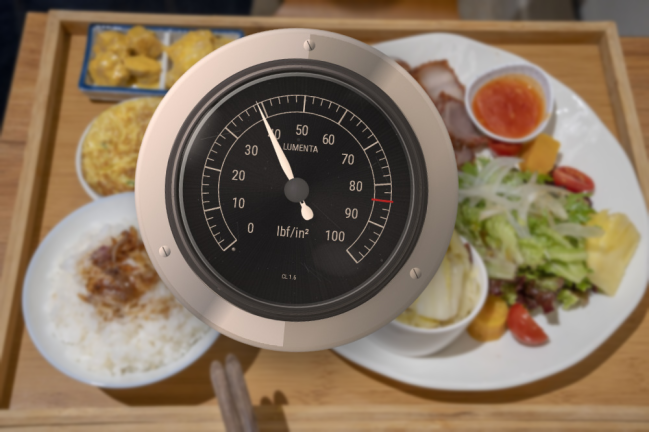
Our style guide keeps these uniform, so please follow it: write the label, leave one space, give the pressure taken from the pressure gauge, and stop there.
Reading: 39 psi
